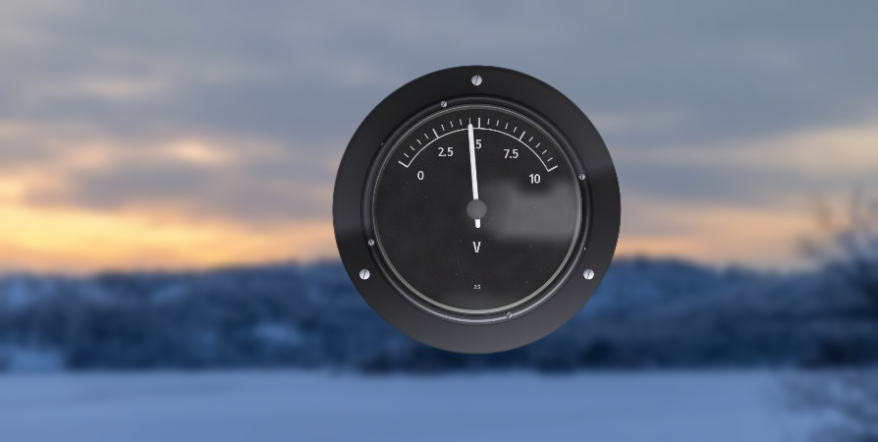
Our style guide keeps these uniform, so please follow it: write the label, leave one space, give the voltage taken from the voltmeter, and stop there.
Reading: 4.5 V
